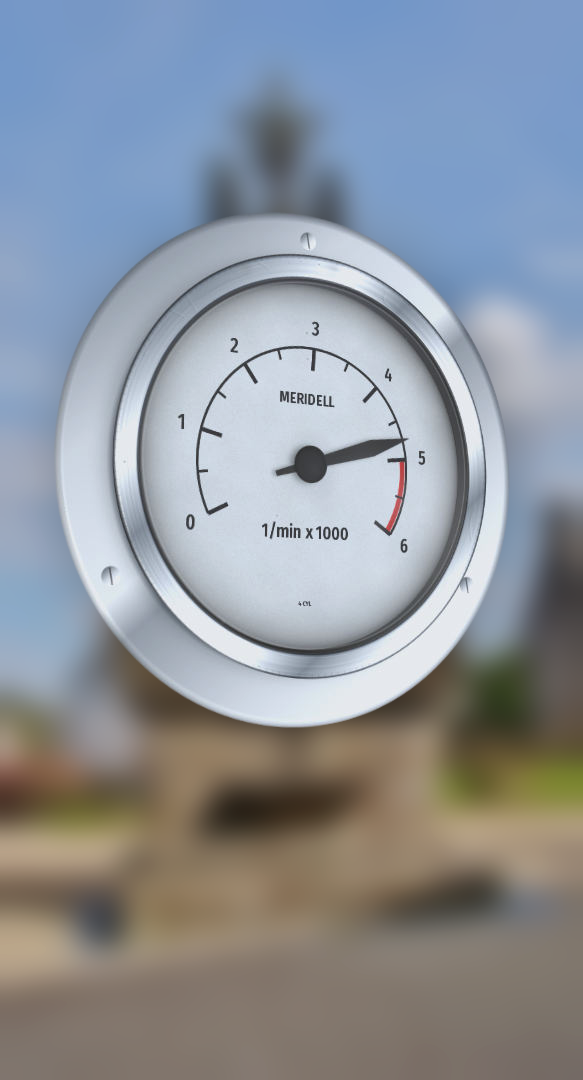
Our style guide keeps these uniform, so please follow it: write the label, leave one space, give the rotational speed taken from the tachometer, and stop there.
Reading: 4750 rpm
